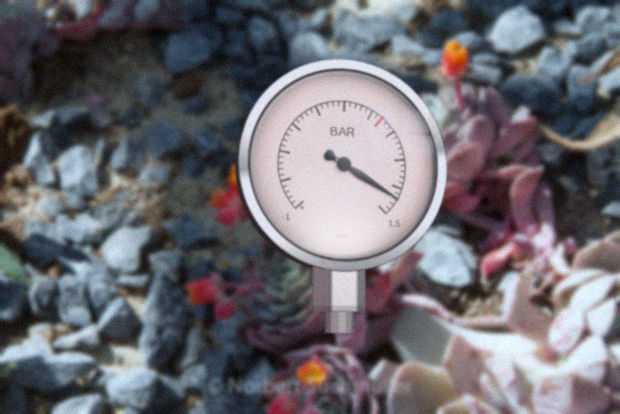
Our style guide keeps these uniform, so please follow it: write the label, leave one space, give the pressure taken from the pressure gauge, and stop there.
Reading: 1.35 bar
